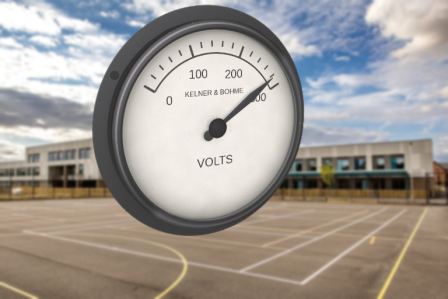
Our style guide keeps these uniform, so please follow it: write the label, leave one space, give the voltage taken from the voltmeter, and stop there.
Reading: 280 V
